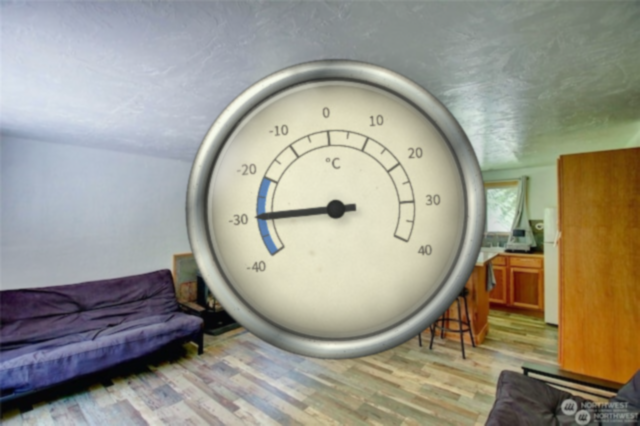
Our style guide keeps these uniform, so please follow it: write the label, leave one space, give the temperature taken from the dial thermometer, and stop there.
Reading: -30 °C
